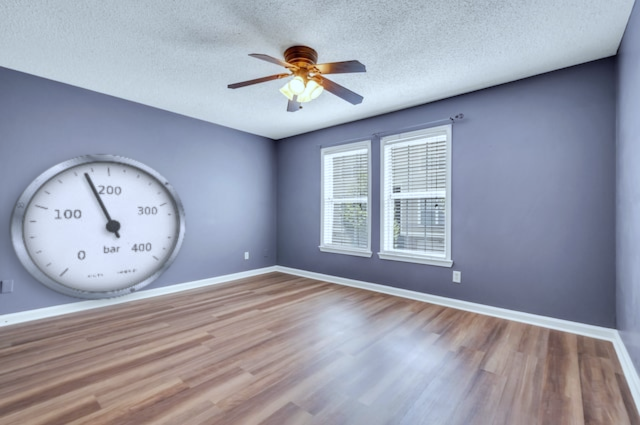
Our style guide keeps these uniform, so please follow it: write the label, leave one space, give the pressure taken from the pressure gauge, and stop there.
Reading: 170 bar
